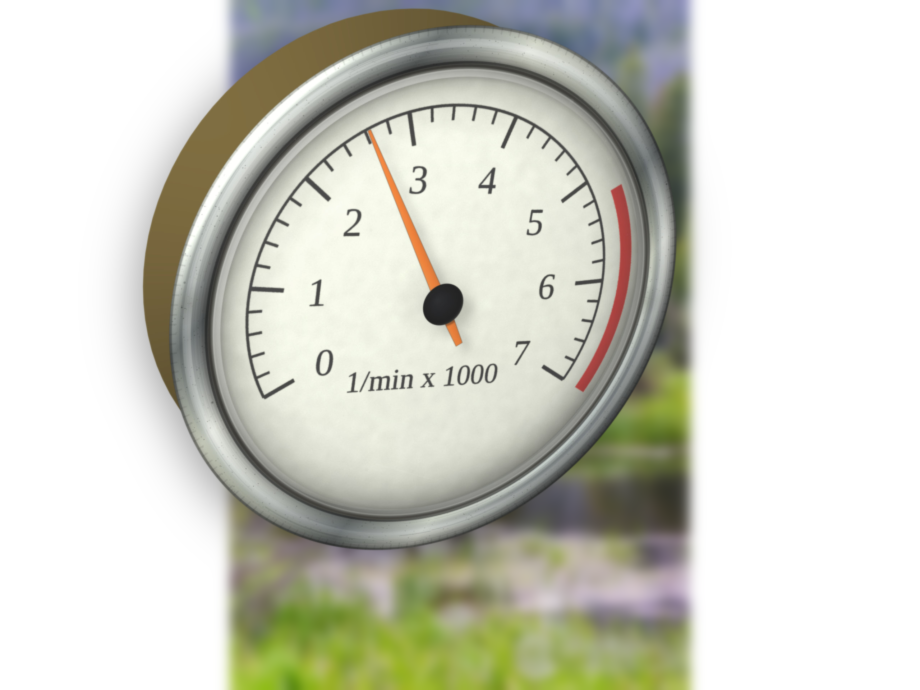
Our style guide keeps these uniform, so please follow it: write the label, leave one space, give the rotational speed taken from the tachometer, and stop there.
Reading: 2600 rpm
